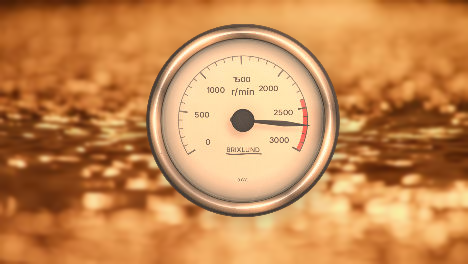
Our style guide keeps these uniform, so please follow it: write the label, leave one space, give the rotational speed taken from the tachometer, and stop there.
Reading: 2700 rpm
